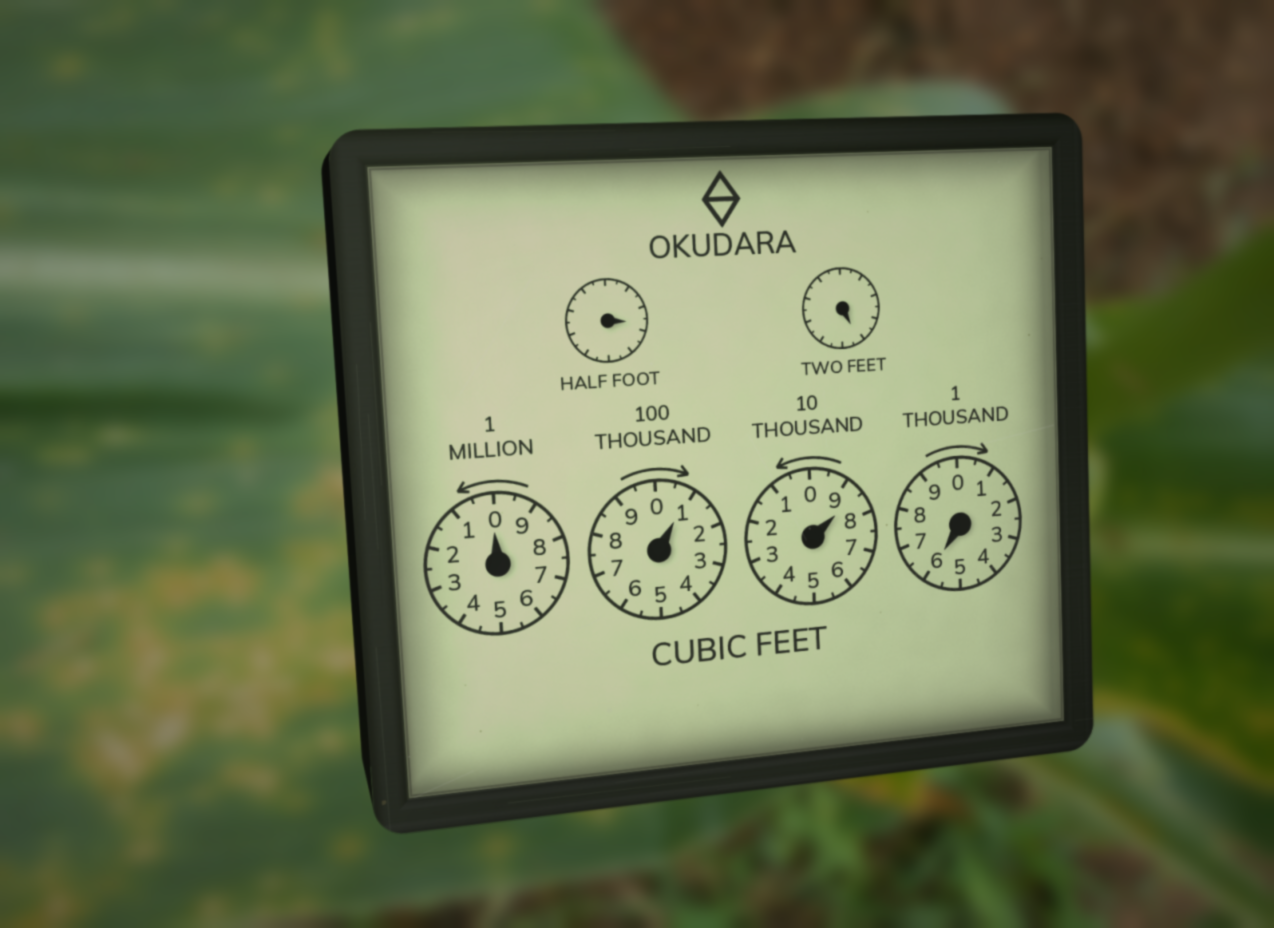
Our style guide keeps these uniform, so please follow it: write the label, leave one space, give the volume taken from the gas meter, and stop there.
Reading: 8600 ft³
